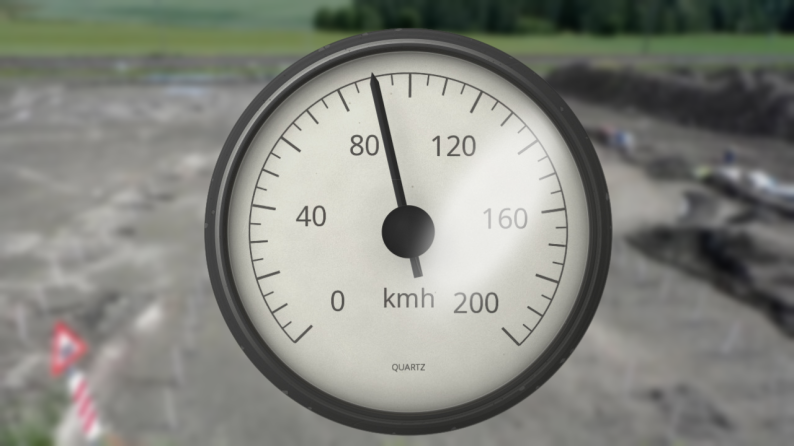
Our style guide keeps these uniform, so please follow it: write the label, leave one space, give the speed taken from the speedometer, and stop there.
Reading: 90 km/h
